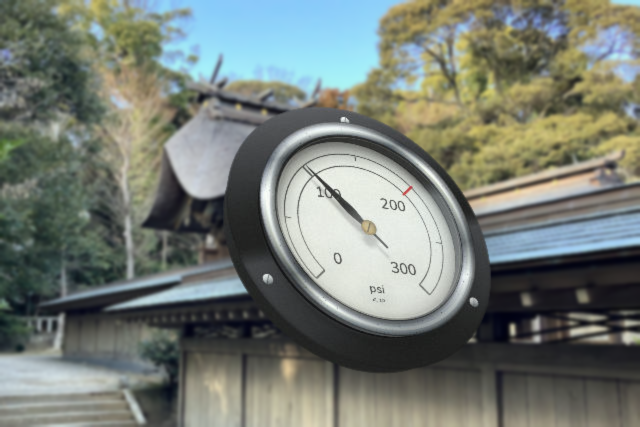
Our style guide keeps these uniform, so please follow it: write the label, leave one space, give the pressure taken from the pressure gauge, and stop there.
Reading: 100 psi
